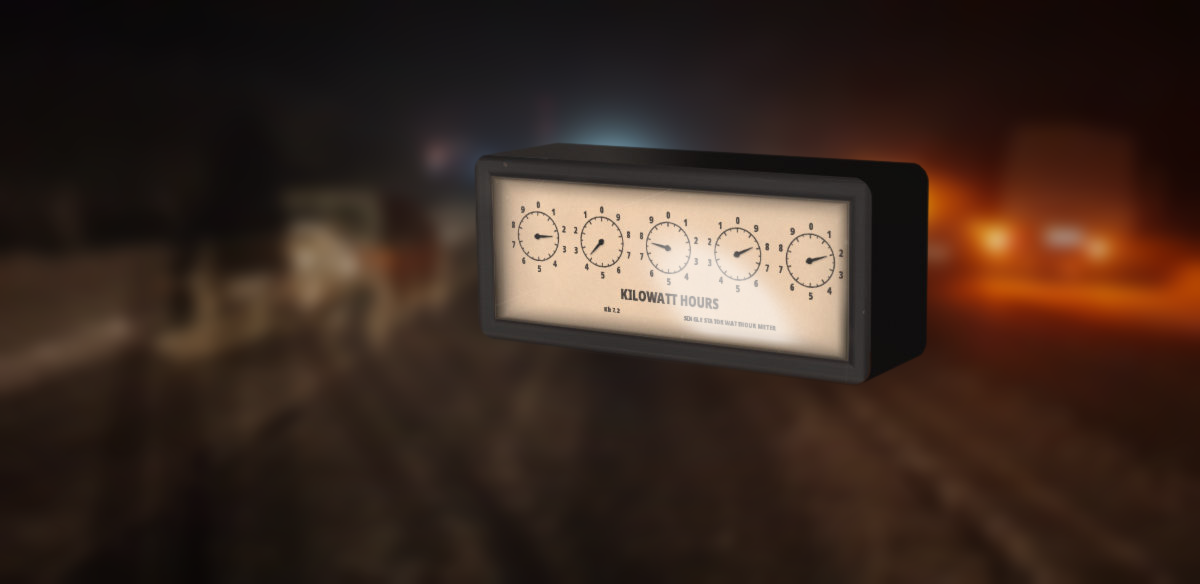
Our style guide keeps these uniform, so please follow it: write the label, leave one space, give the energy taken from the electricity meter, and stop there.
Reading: 23782 kWh
